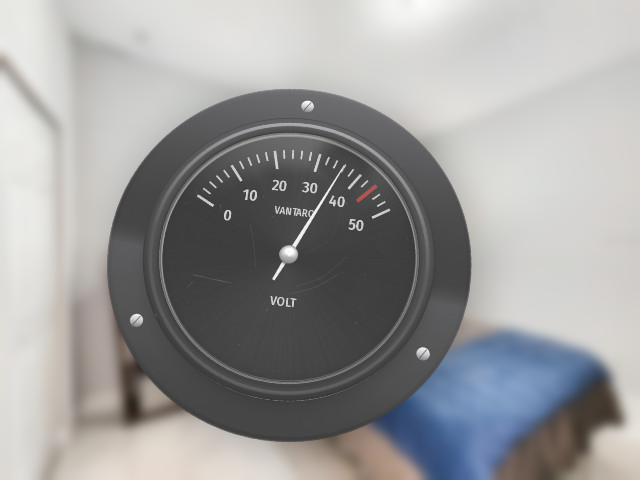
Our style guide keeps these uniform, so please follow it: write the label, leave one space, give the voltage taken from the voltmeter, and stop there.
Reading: 36 V
